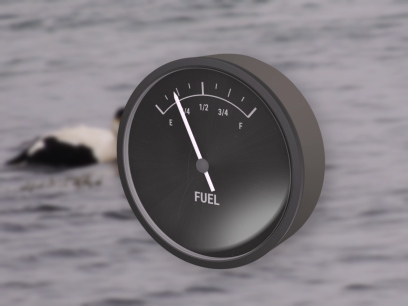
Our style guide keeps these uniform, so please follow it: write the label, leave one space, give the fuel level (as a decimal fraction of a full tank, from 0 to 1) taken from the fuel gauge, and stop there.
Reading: 0.25
